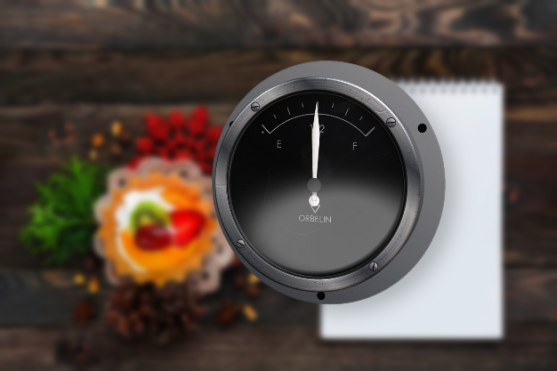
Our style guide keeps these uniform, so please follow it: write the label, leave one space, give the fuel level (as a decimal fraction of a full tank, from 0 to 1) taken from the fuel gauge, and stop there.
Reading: 0.5
